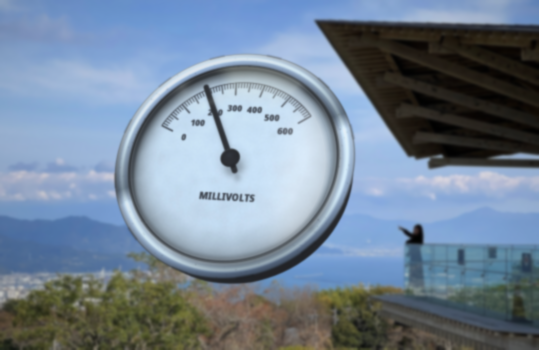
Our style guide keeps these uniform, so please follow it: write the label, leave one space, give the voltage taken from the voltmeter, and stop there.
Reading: 200 mV
